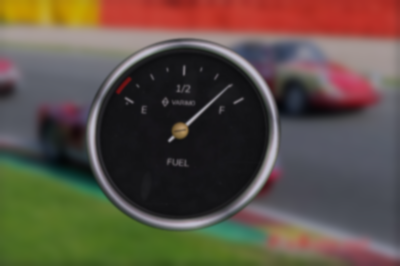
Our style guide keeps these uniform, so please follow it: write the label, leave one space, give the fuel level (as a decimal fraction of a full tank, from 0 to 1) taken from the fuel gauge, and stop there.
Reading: 0.875
